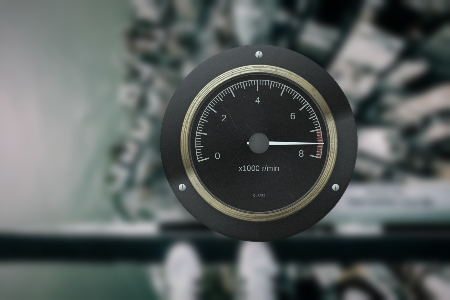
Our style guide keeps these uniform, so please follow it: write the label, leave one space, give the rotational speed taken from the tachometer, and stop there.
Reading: 7500 rpm
